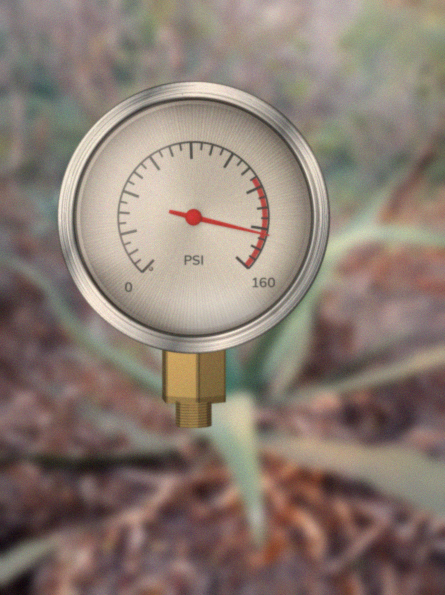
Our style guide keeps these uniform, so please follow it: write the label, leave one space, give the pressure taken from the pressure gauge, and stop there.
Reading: 142.5 psi
